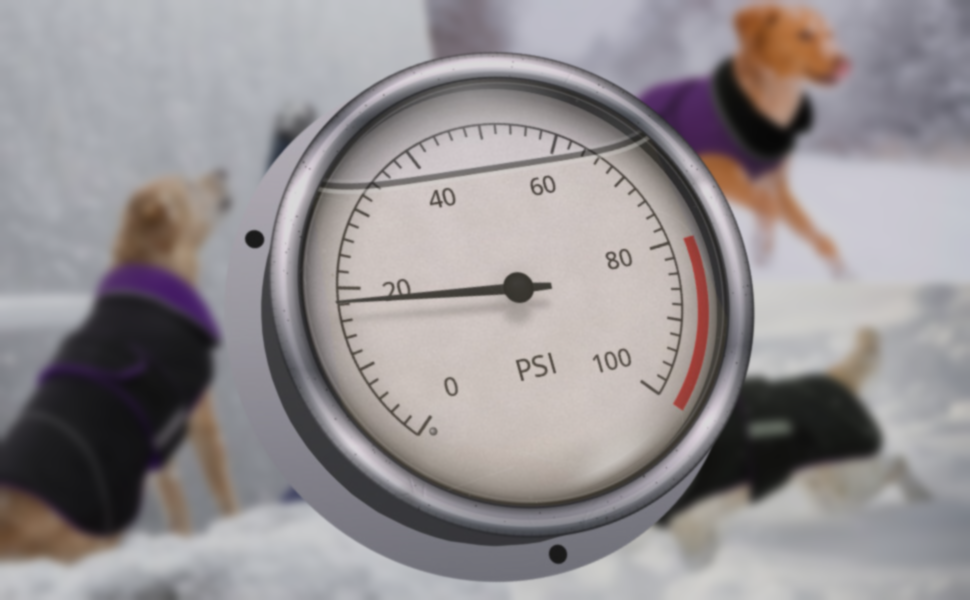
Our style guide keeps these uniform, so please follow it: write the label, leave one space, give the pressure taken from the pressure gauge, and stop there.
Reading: 18 psi
